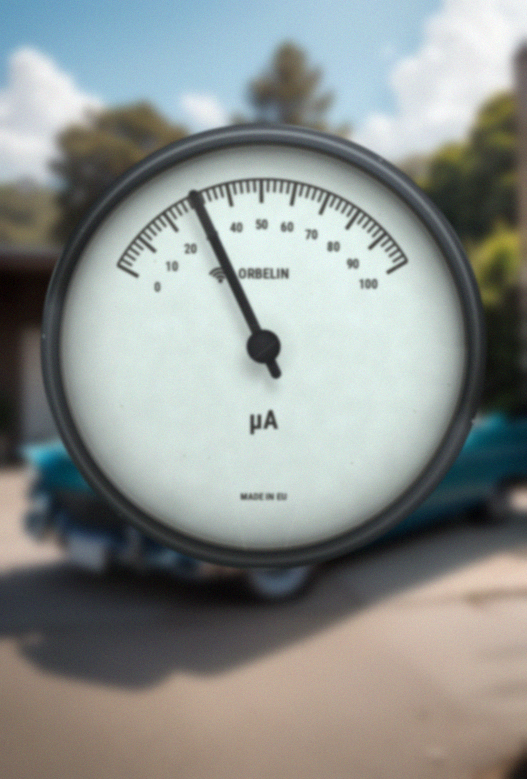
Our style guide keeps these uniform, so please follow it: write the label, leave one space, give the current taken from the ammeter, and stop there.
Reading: 30 µA
